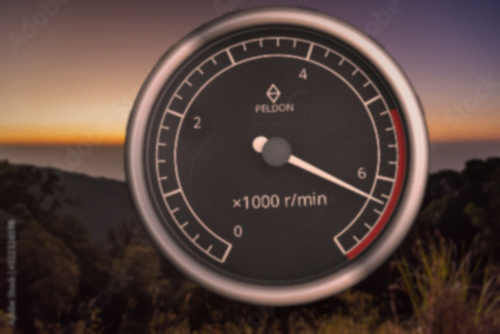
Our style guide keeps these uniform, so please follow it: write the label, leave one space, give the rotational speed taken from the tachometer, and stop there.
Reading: 6300 rpm
